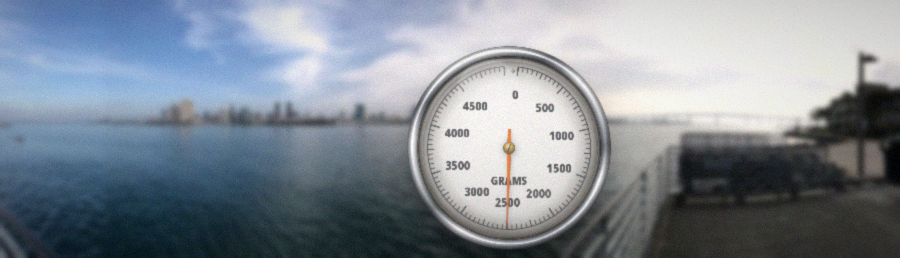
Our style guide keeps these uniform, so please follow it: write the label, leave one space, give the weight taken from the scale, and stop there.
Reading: 2500 g
